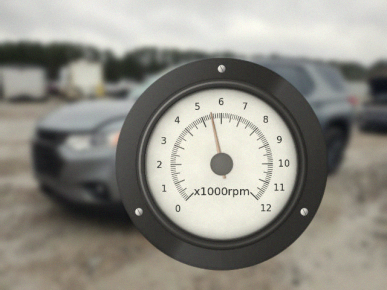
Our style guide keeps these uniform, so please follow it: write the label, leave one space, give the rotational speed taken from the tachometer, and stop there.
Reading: 5500 rpm
